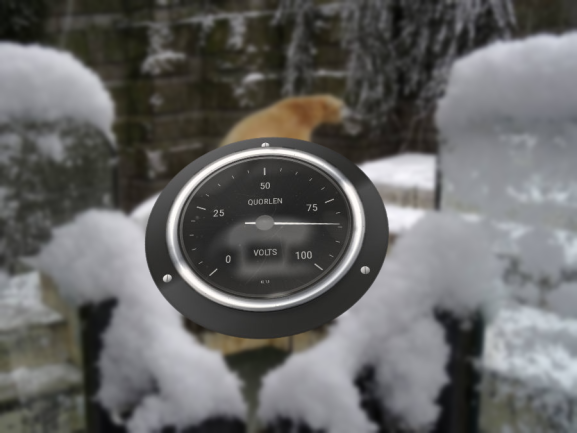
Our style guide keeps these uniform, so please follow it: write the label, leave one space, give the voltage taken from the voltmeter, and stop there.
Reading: 85 V
